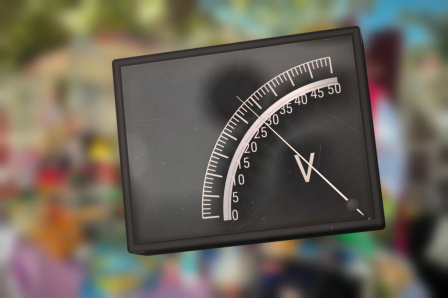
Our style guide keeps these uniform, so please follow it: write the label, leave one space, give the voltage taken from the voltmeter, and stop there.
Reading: 28 V
